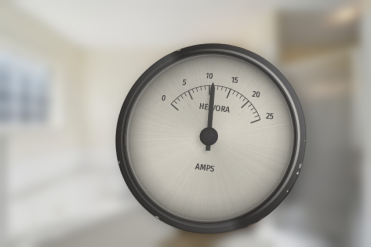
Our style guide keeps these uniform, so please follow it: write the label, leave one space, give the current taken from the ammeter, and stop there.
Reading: 11 A
